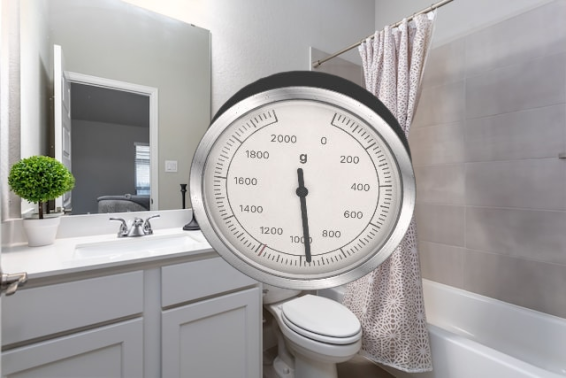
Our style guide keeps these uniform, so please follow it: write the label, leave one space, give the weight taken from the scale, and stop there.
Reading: 960 g
